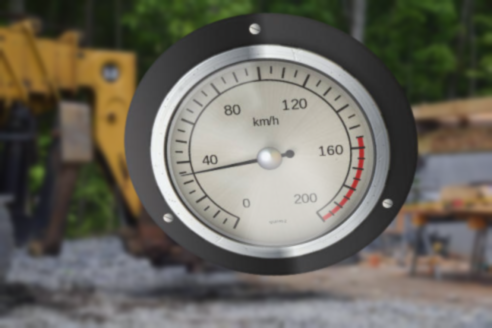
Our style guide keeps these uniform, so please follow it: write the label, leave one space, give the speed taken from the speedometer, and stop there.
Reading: 35 km/h
